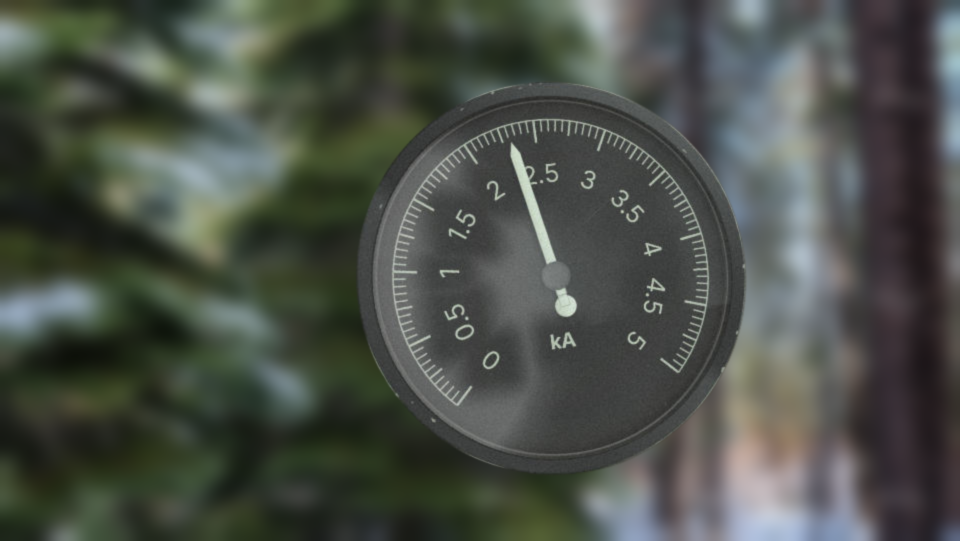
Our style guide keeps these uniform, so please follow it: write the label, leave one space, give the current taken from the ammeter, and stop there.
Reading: 2.3 kA
